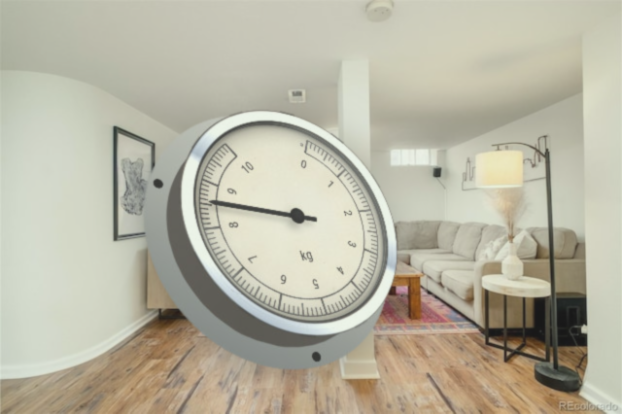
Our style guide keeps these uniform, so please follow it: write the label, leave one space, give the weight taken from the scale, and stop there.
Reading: 8.5 kg
